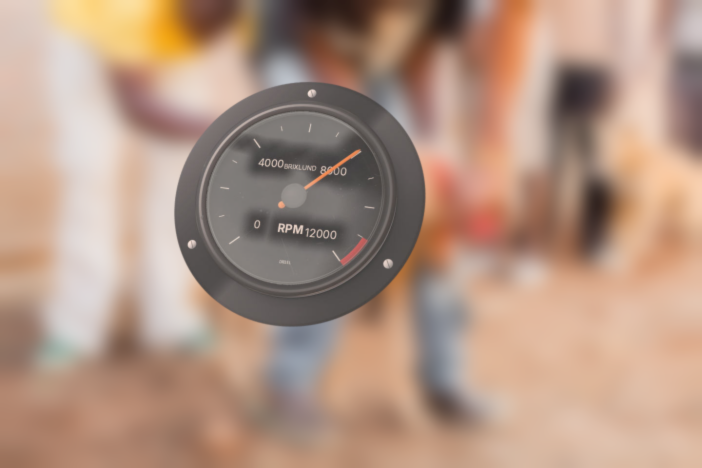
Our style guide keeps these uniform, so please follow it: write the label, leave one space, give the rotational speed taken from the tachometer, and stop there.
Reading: 8000 rpm
